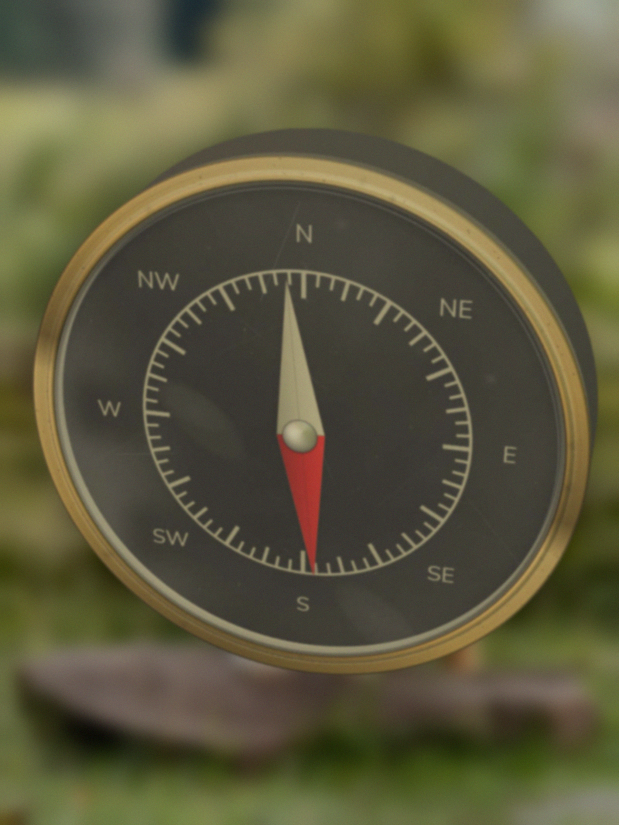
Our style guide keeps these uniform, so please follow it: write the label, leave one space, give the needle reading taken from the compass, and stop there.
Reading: 175 °
